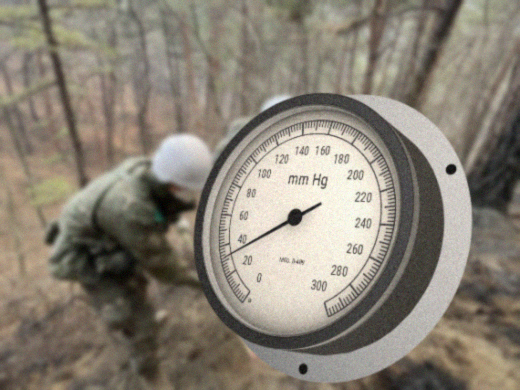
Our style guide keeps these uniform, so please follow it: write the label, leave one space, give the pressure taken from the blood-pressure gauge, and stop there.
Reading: 30 mmHg
